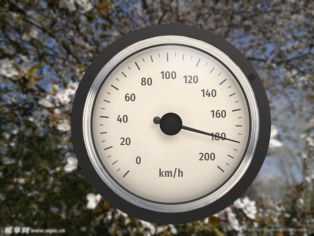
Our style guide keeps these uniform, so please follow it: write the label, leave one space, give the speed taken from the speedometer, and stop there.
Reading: 180 km/h
